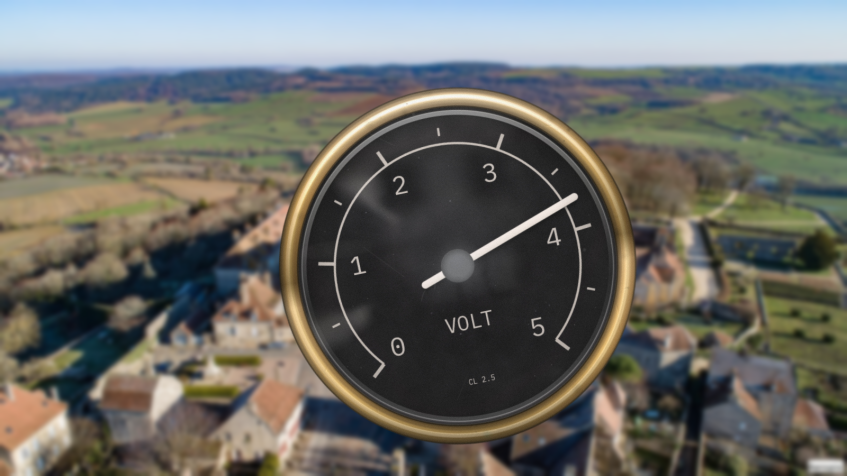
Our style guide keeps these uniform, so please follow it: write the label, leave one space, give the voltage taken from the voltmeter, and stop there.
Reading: 3.75 V
